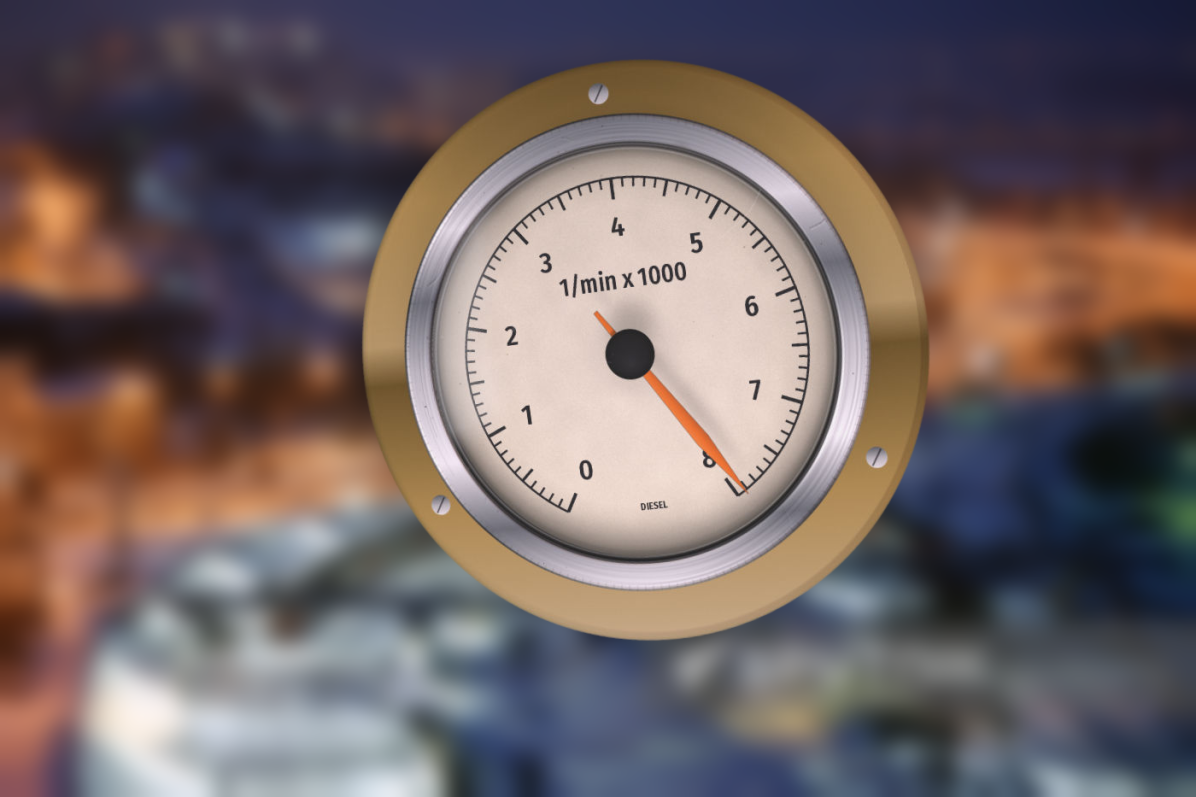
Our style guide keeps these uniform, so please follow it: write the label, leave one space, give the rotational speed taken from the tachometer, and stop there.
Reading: 7900 rpm
